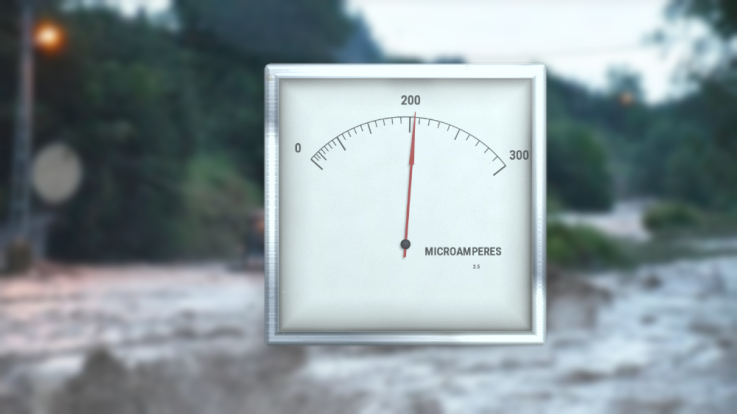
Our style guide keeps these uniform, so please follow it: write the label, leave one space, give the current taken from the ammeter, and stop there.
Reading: 205 µA
